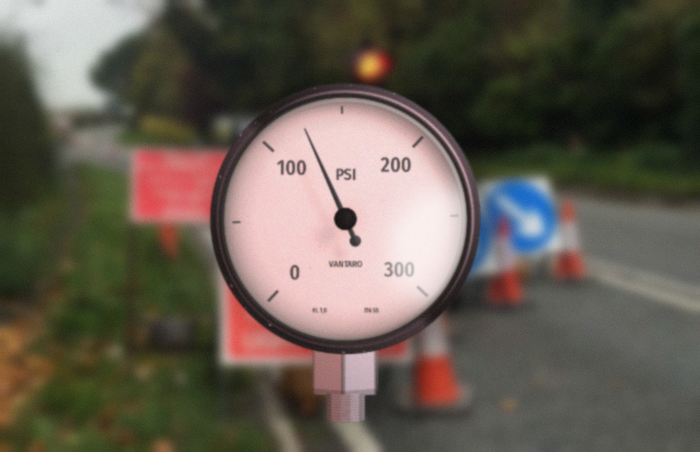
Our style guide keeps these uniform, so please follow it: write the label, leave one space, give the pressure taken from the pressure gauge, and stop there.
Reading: 125 psi
